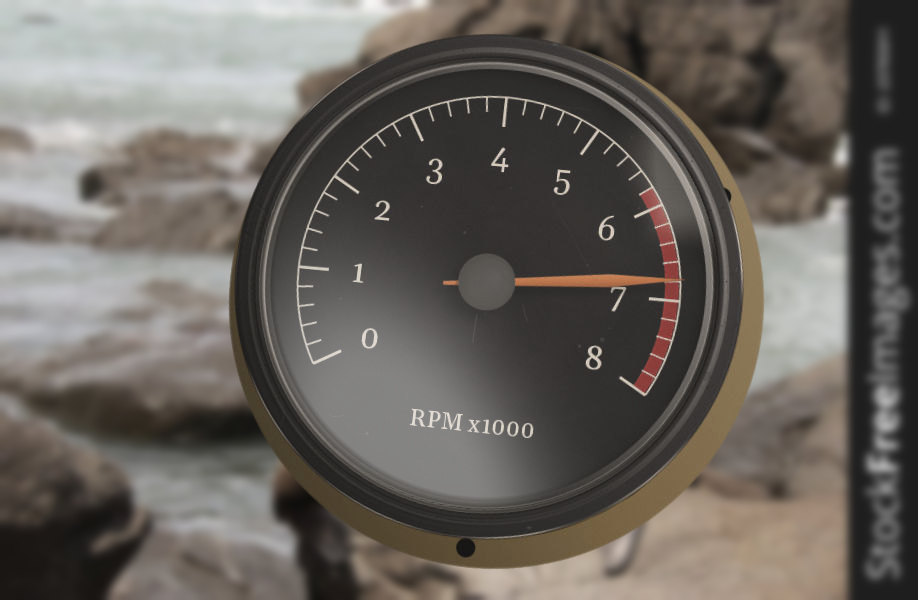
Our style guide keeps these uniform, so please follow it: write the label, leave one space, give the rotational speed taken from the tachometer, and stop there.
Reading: 6800 rpm
